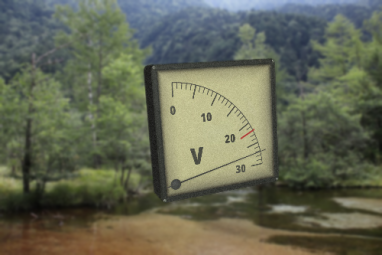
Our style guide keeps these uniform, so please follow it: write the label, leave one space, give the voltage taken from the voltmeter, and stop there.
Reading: 27 V
